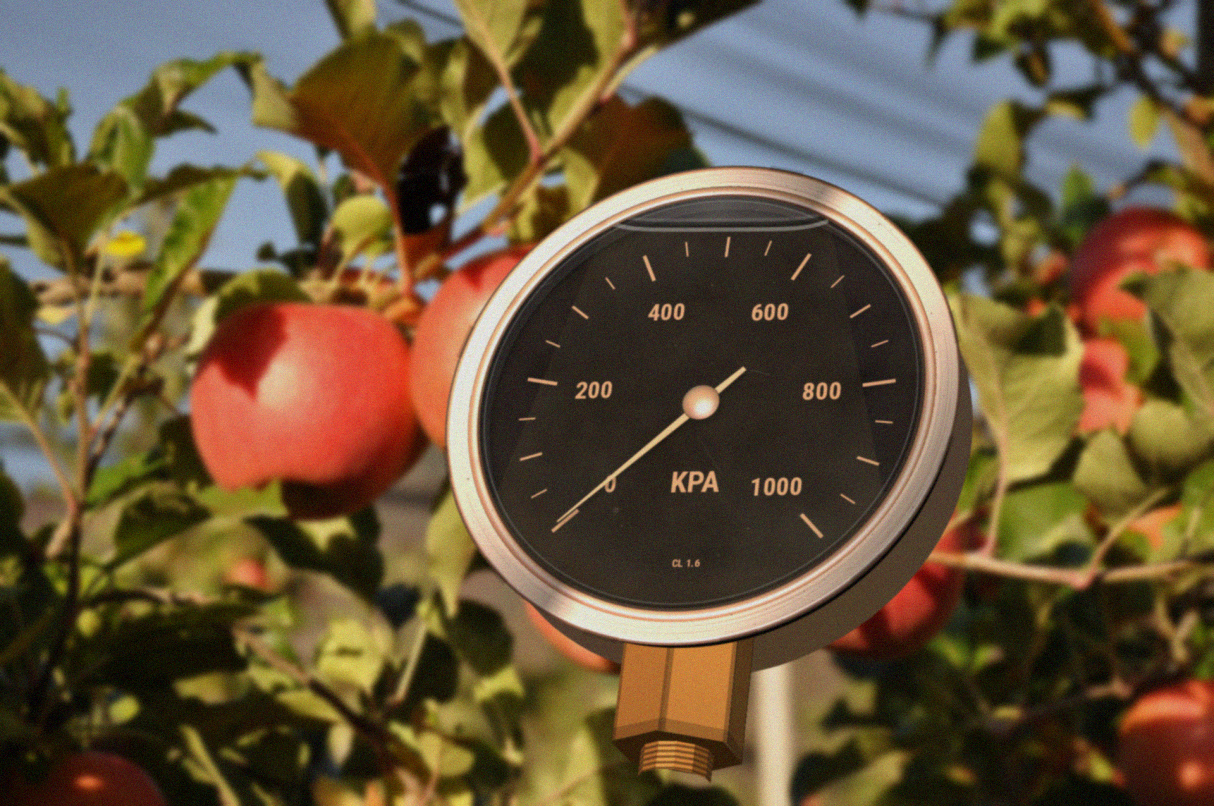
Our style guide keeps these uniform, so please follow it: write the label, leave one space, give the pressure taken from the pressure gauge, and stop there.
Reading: 0 kPa
